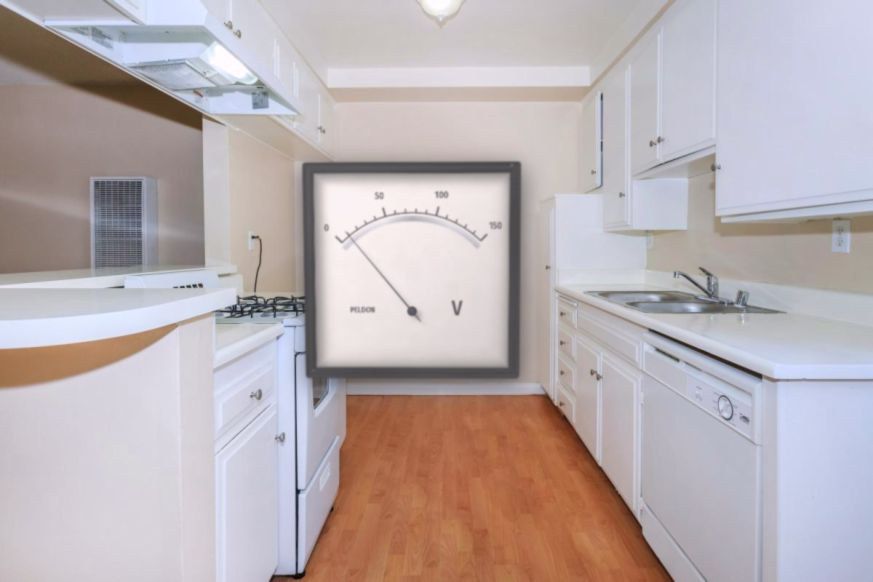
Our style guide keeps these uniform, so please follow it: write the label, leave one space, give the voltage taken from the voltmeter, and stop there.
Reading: 10 V
